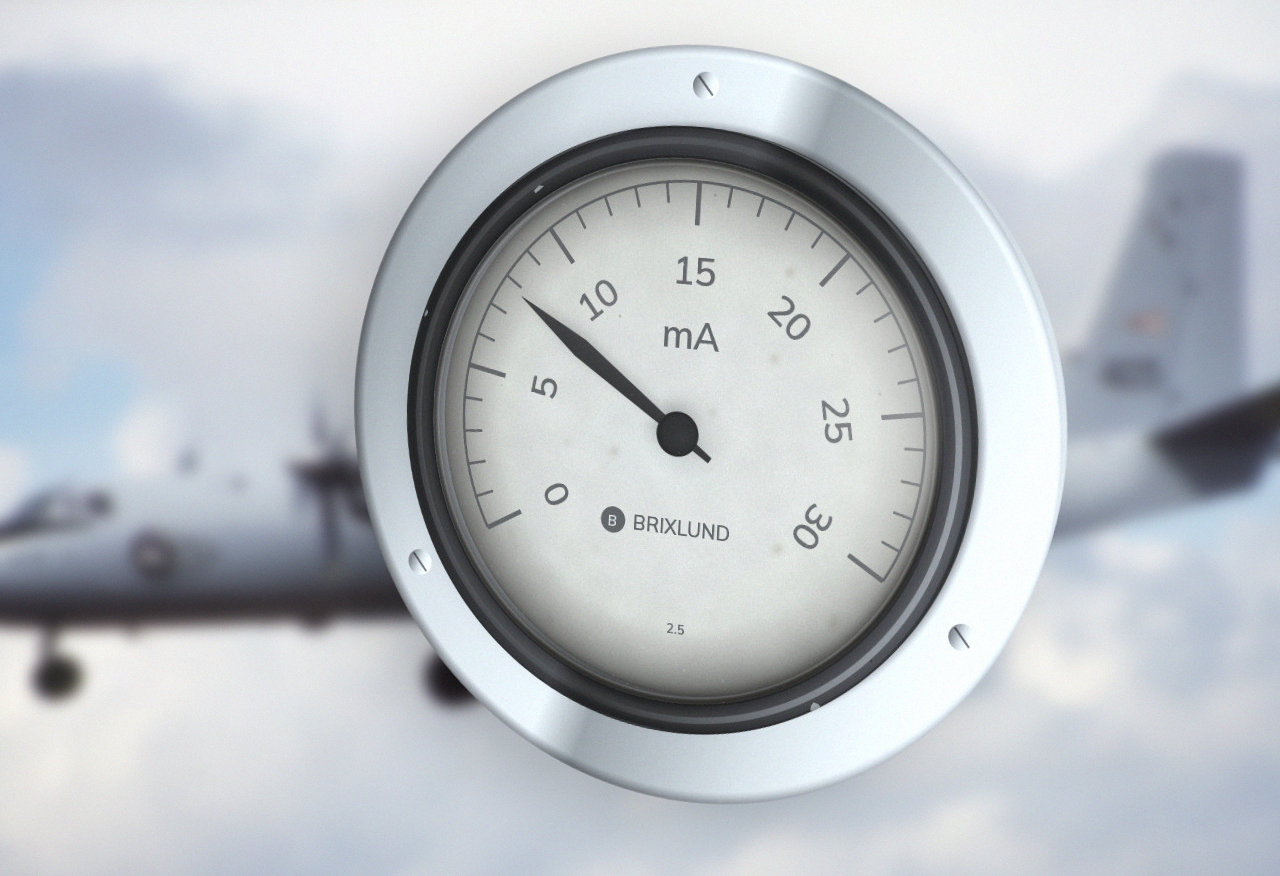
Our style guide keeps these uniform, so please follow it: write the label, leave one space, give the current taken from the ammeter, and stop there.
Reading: 8 mA
